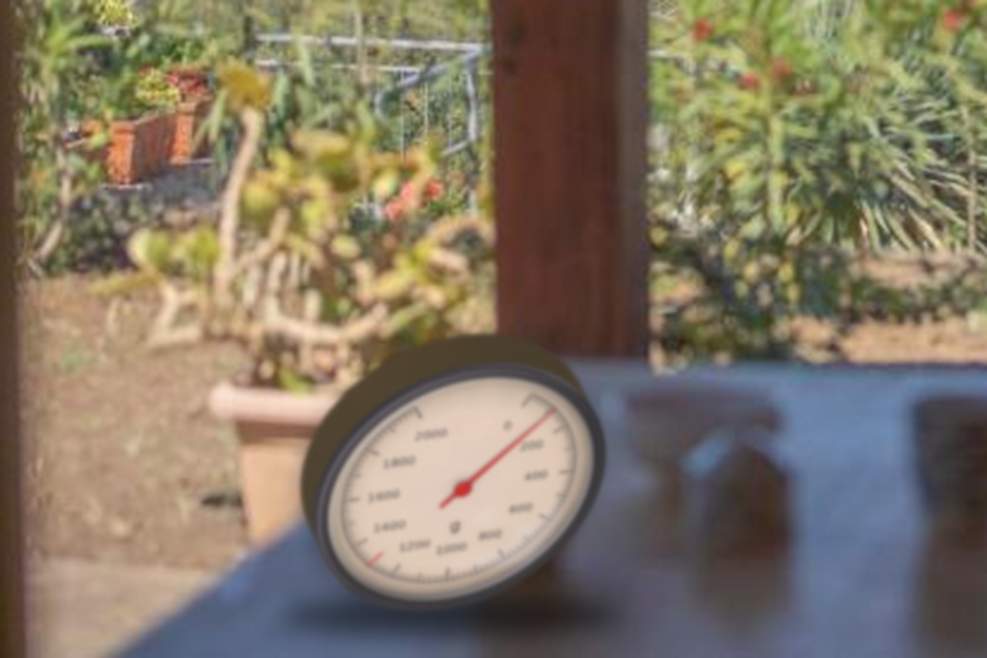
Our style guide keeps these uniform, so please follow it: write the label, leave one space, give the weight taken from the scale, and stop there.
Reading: 100 g
